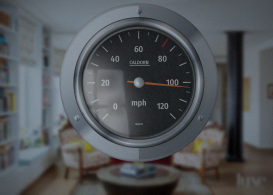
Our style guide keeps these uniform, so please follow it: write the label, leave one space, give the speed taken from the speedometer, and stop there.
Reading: 102.5 mph
